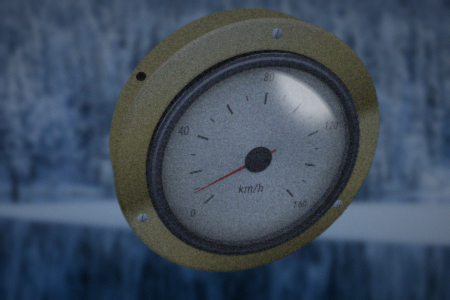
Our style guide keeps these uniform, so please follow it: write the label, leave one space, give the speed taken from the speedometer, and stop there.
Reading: 10 km/h
